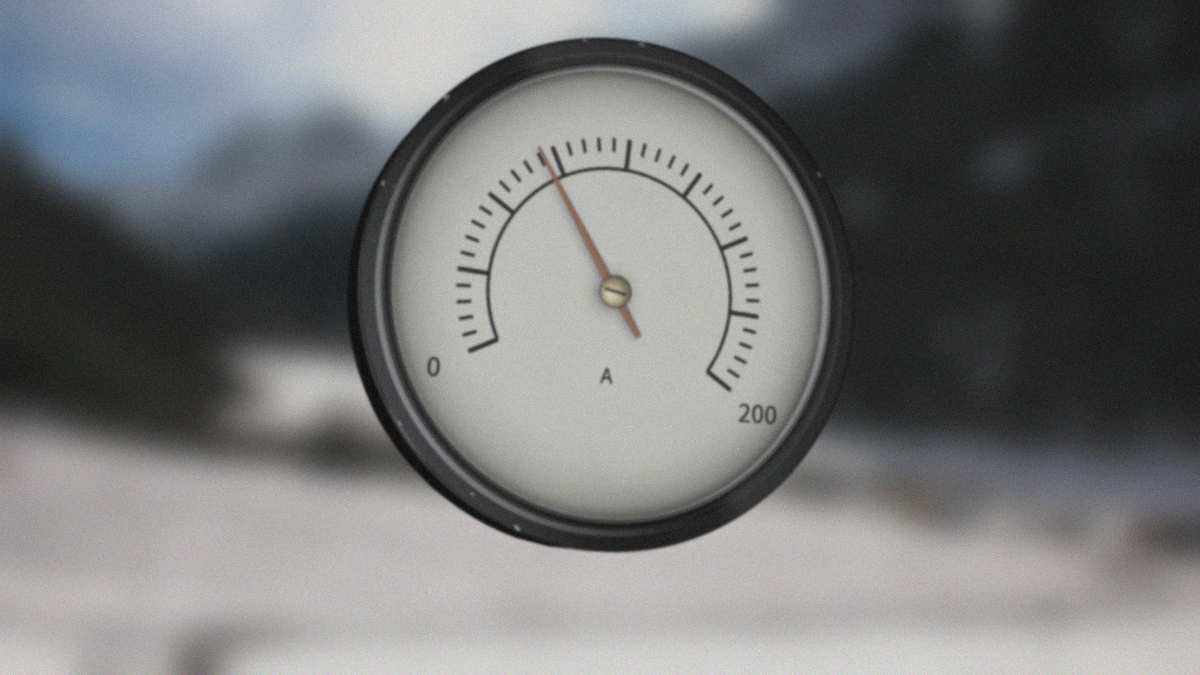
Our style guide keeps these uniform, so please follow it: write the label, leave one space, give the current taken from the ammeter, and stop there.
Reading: 70 A
